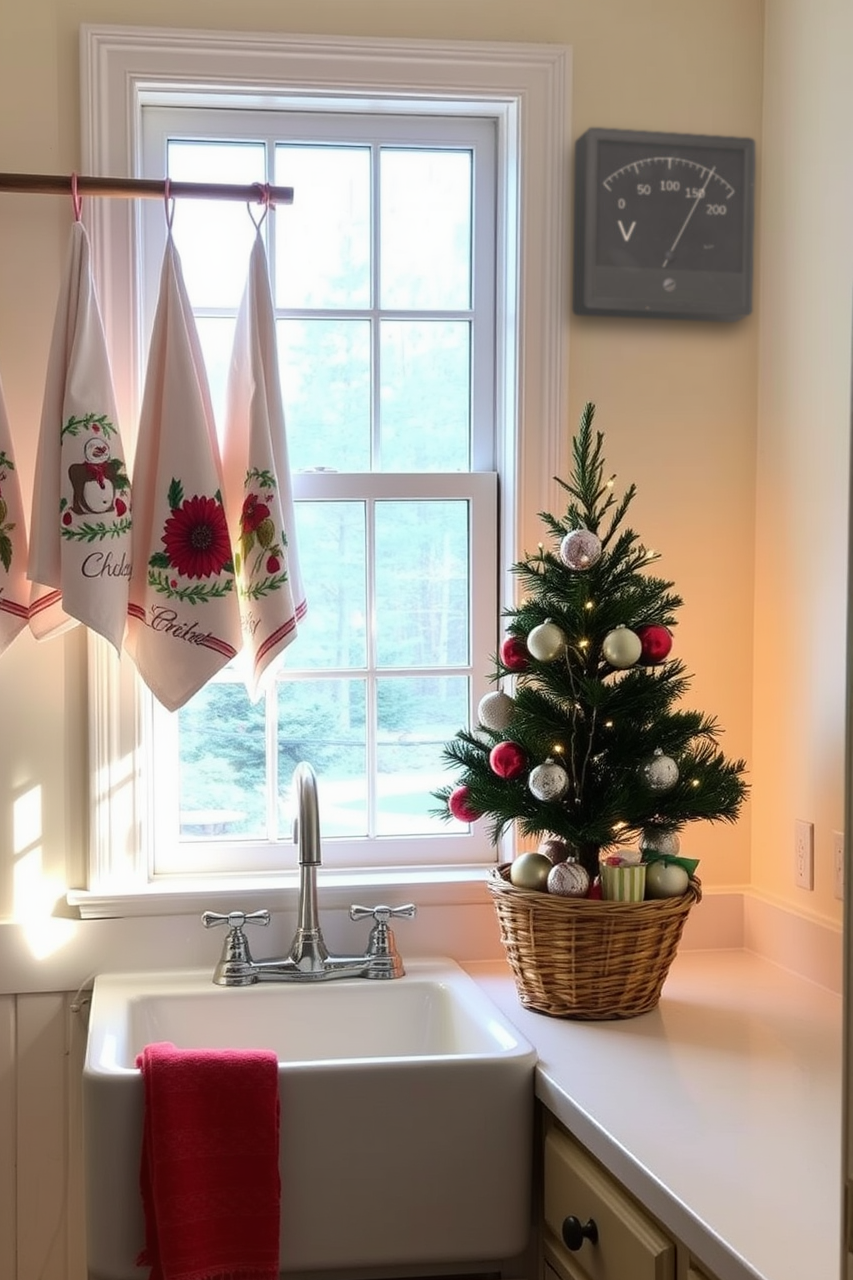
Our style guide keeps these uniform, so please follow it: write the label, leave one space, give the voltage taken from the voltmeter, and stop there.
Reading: 160 V
